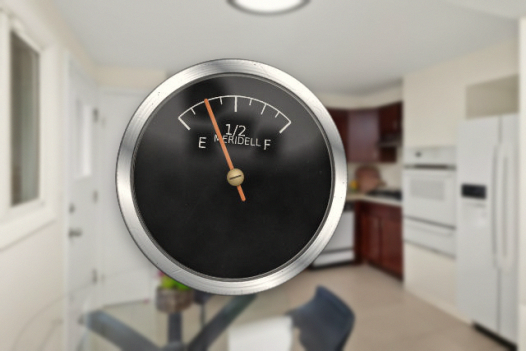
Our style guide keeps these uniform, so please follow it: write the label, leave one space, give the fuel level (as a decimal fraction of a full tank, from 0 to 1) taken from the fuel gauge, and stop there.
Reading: 0.25
